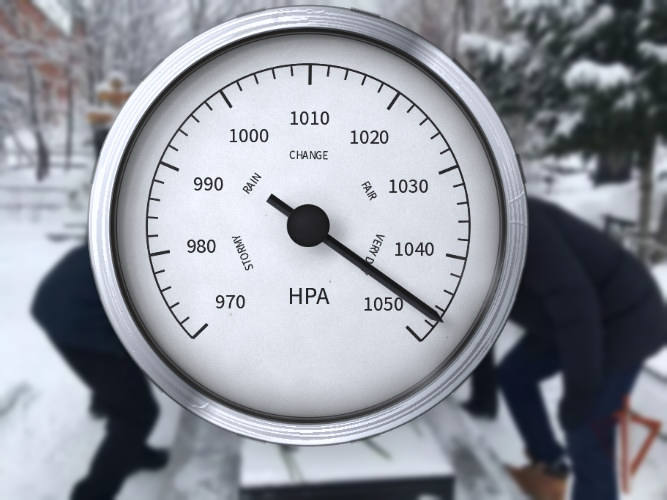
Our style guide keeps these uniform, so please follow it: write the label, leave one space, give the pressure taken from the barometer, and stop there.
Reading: 1047 hPa
